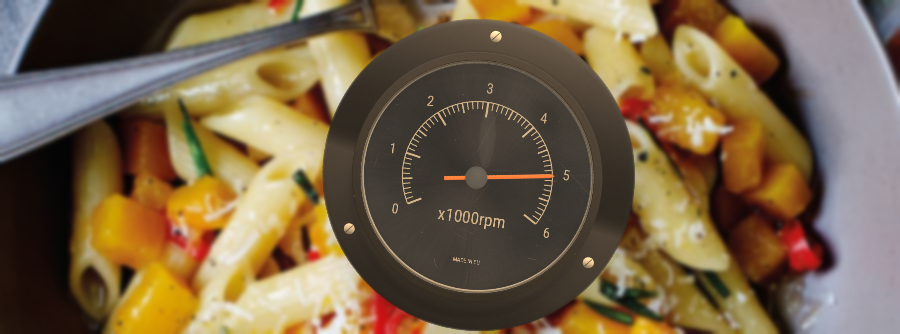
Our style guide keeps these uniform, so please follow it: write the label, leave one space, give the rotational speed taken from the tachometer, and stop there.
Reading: 5000 rpm
